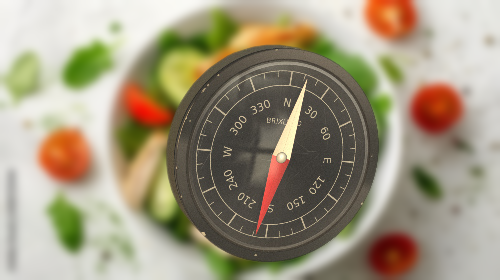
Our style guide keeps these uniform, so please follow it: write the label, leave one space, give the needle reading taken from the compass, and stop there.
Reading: 190 °
